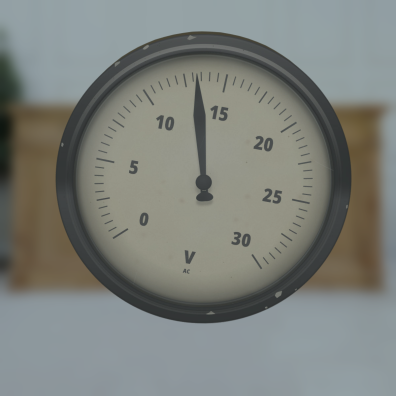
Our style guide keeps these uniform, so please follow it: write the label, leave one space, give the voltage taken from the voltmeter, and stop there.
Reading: 13.25 V
